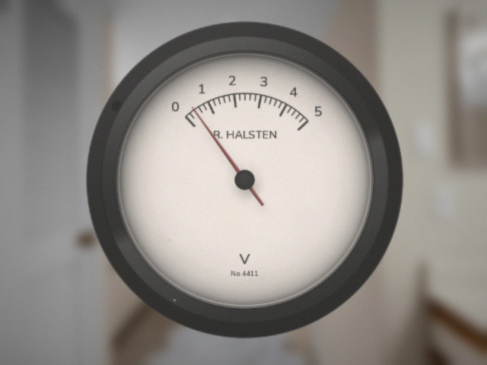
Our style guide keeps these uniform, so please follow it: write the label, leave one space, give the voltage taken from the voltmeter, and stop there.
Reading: 0.4 V
